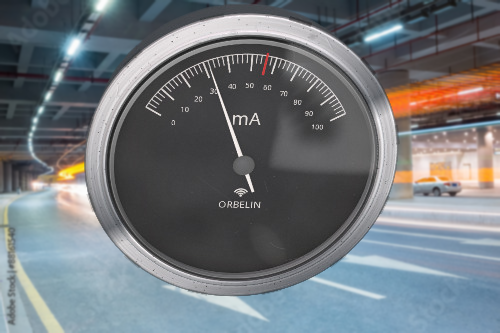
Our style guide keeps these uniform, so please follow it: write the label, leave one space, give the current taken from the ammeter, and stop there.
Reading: 32 mA
